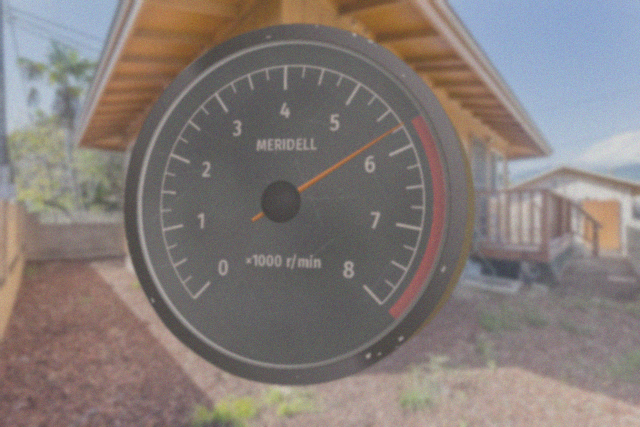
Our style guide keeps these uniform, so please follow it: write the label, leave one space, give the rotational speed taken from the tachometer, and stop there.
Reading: 5750 rpm
